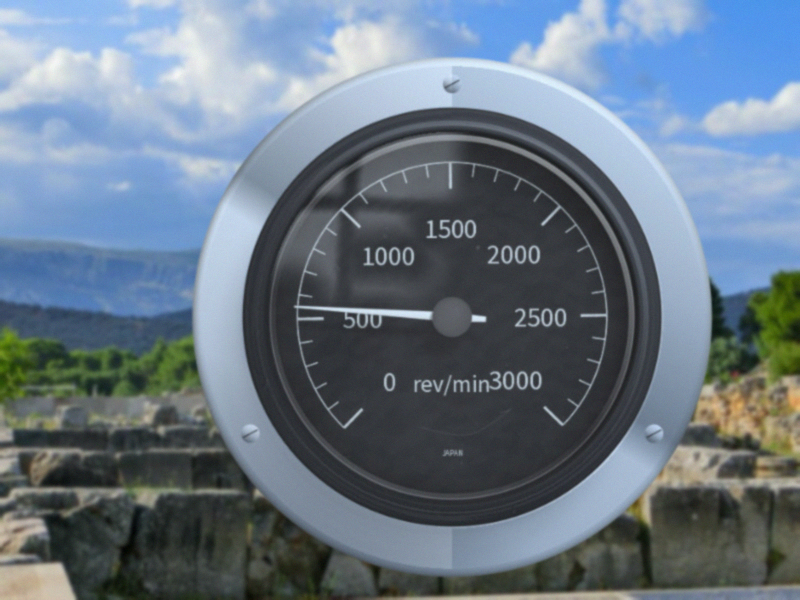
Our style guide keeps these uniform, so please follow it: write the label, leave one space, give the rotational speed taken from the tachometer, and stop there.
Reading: 550 rpm
